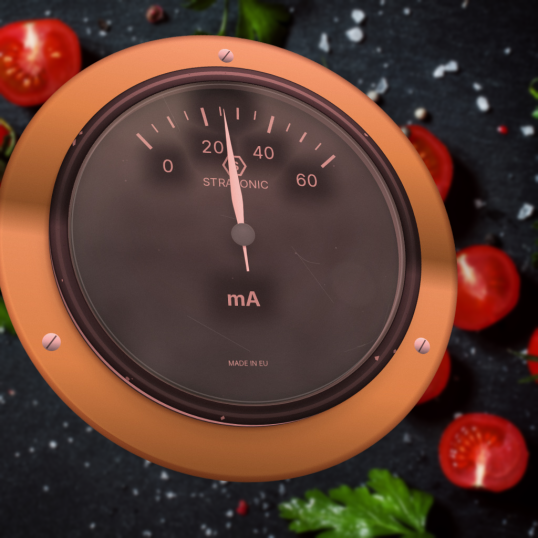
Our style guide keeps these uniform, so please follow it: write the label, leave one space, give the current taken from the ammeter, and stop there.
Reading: 25 mA
